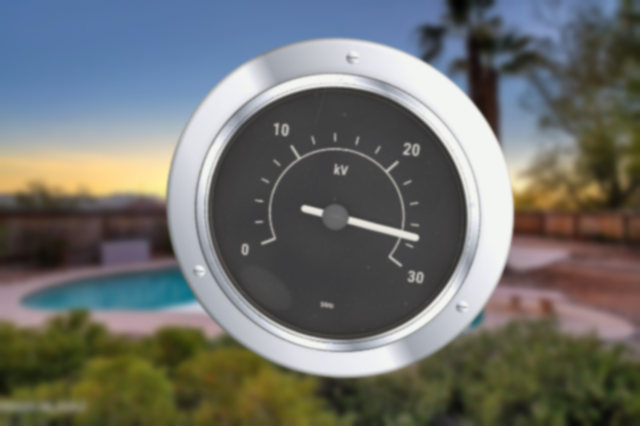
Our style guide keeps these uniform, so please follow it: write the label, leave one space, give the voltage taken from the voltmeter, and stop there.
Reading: 27 kV
